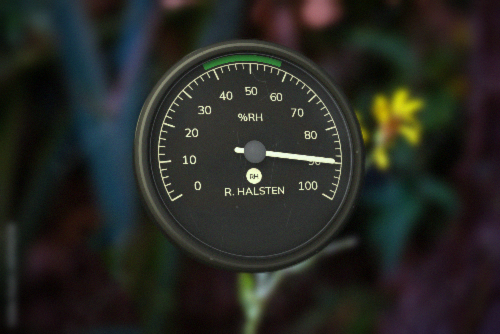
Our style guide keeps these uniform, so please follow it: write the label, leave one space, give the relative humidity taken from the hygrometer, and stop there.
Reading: 90 %
